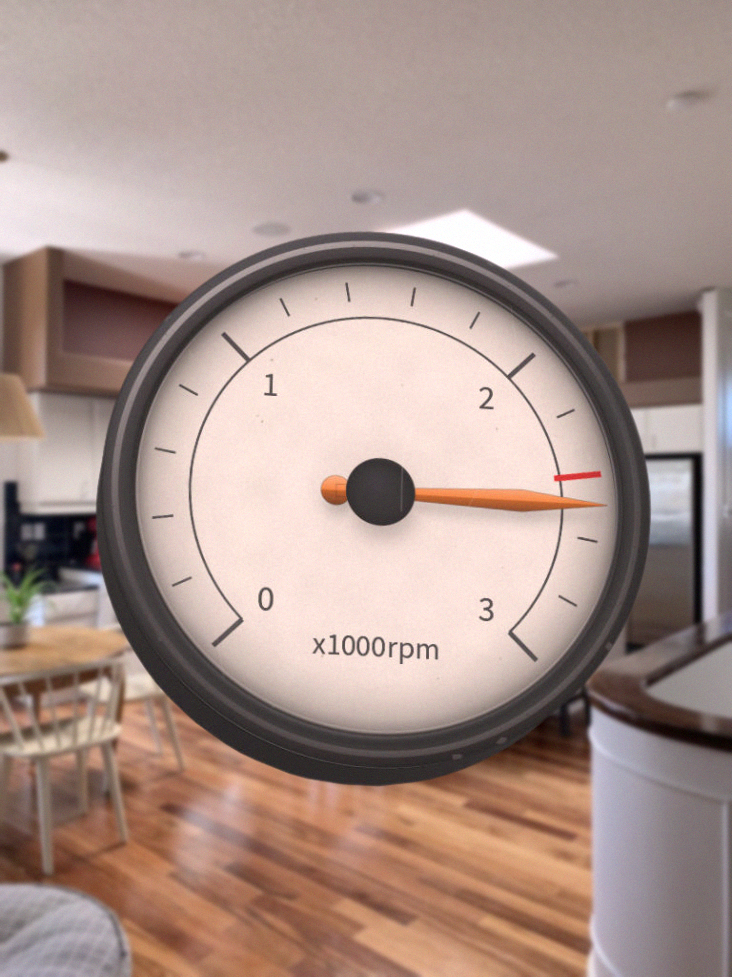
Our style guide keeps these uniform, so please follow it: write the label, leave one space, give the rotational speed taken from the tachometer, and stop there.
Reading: 2500 rpm
